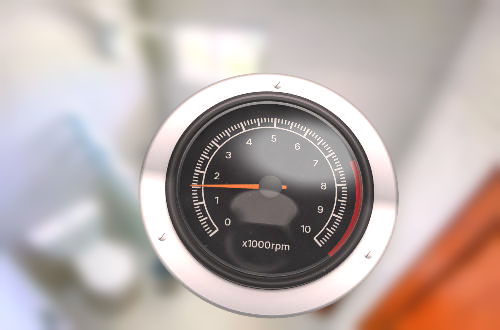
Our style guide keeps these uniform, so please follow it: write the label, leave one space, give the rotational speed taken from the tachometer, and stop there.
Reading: 1500 rpm
